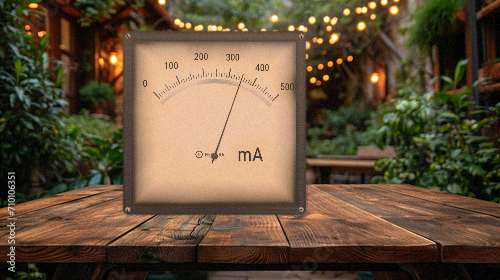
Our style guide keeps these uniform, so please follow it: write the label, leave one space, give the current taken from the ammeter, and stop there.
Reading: 350 mA
